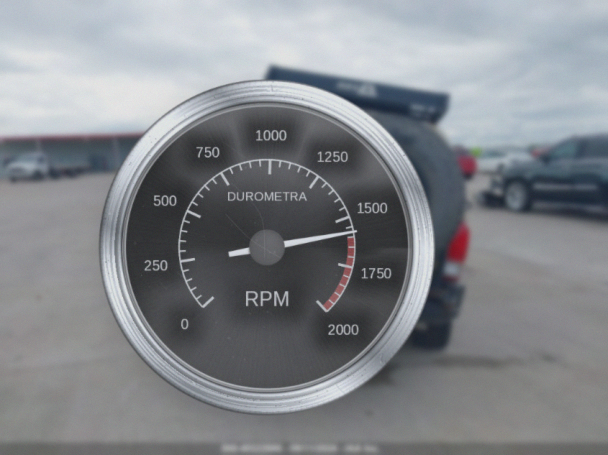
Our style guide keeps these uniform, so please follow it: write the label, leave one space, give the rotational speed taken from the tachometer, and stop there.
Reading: 1575 rpm
